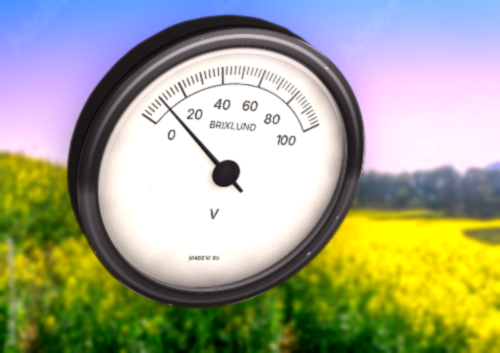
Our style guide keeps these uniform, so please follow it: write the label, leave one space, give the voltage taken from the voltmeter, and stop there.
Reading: 10 V
